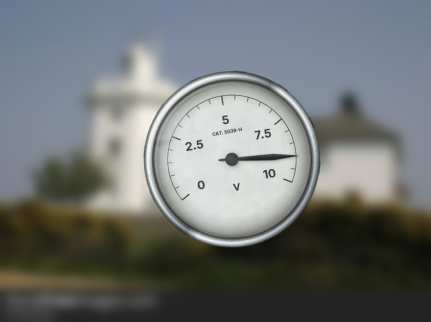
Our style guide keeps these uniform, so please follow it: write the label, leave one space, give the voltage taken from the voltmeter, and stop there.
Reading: 9 V
